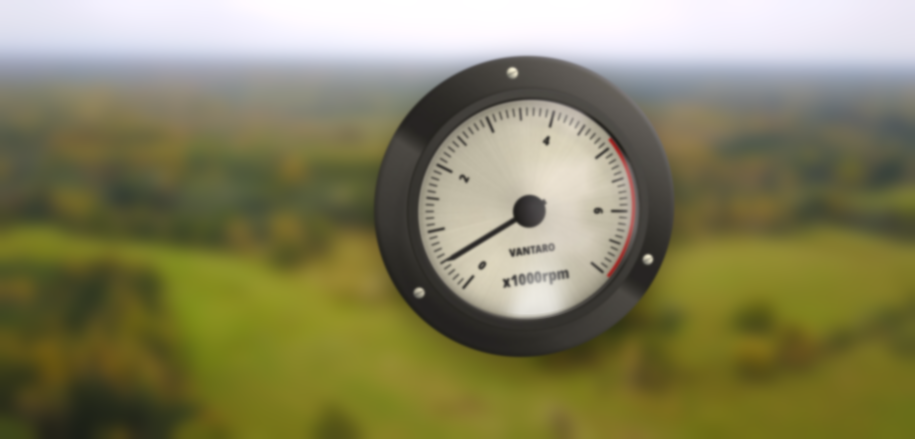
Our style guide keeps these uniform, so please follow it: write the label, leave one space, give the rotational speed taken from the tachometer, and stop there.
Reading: 500 rpm
